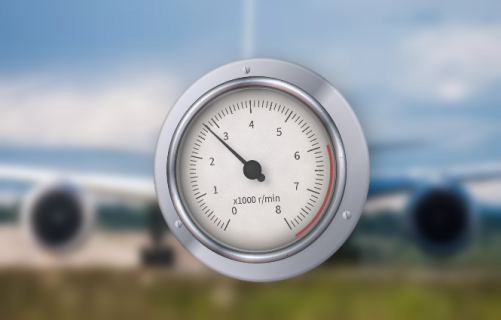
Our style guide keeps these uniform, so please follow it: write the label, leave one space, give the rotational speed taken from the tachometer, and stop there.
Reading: 2800 rpm
